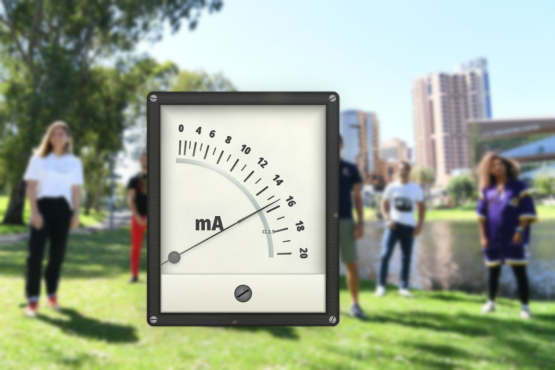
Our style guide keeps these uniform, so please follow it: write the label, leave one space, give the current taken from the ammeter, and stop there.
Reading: 15.5 mA
